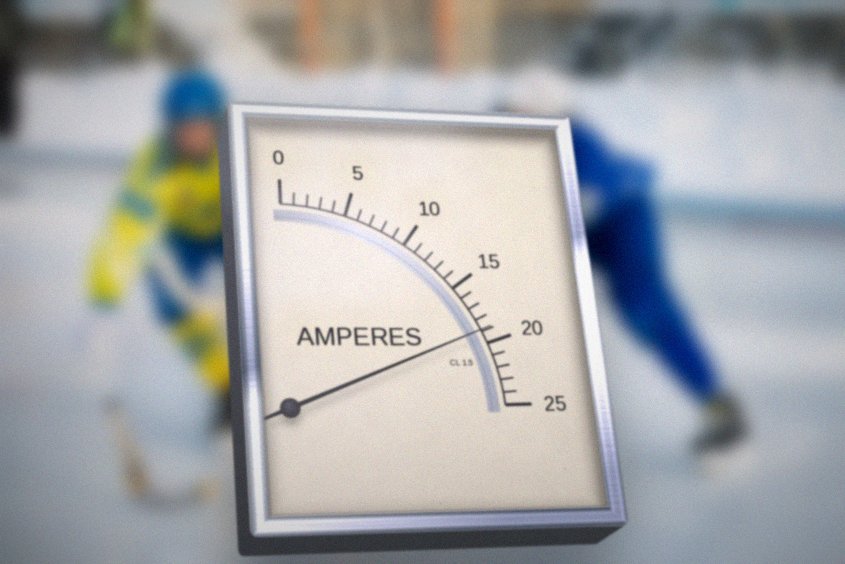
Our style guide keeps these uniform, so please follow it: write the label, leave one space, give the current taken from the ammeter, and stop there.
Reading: 19 A
